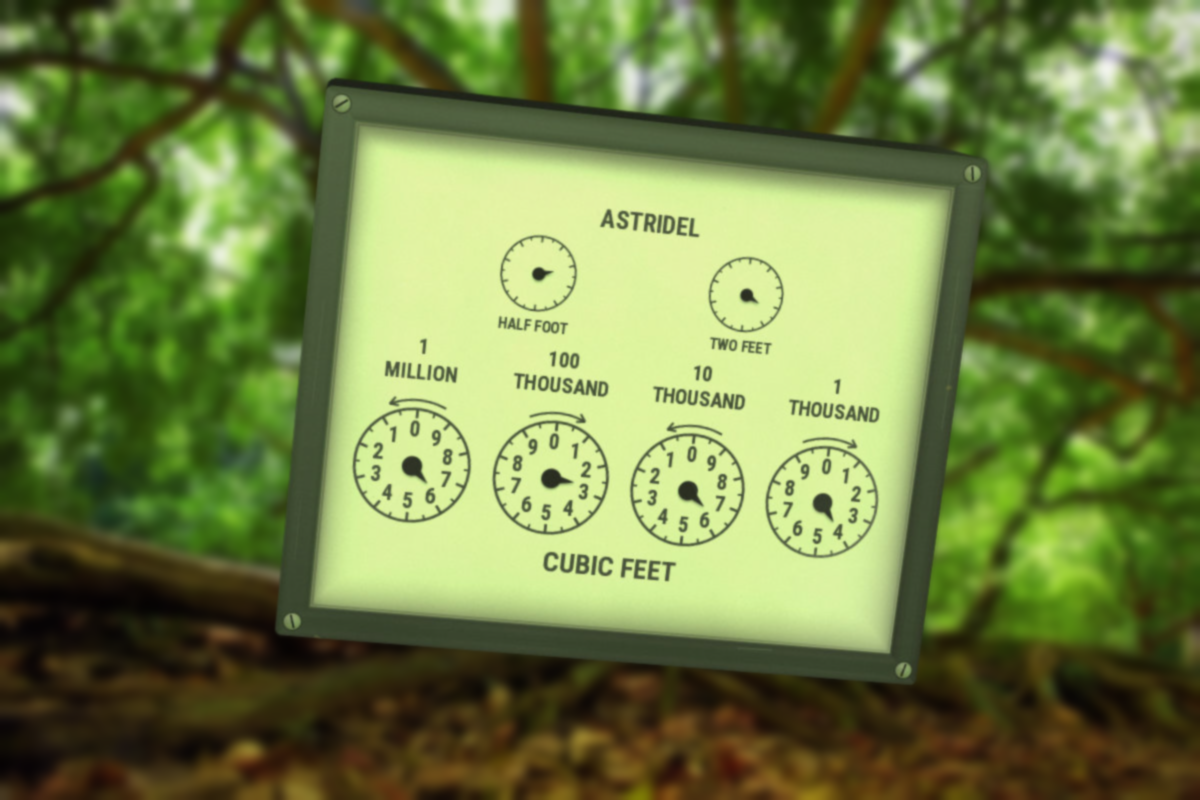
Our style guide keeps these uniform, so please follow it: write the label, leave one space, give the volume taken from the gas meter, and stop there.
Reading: 626400 ft³
